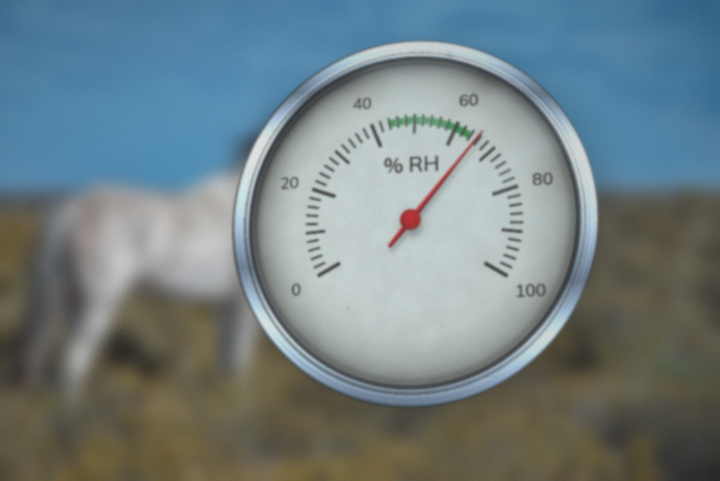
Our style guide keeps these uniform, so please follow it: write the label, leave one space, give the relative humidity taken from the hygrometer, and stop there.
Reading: 66 %
